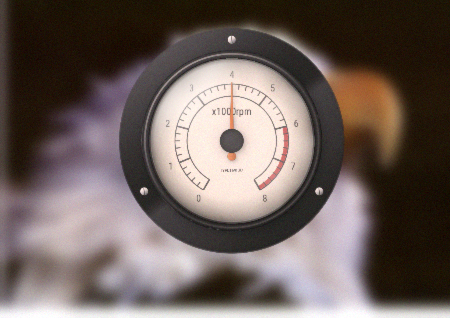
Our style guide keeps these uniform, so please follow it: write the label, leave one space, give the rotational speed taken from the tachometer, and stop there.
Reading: 4000 rpm
